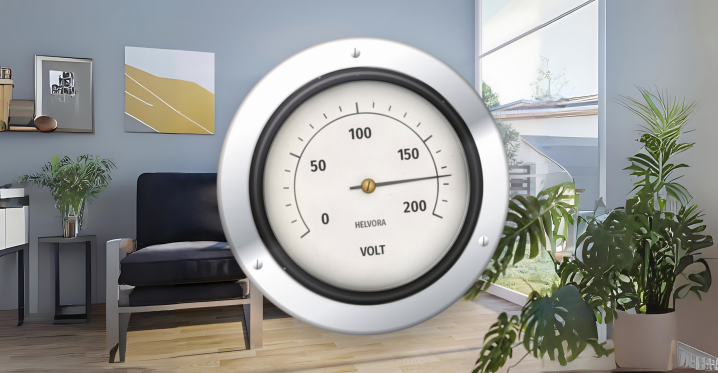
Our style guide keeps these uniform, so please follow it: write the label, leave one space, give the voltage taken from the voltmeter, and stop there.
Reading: 175 V
